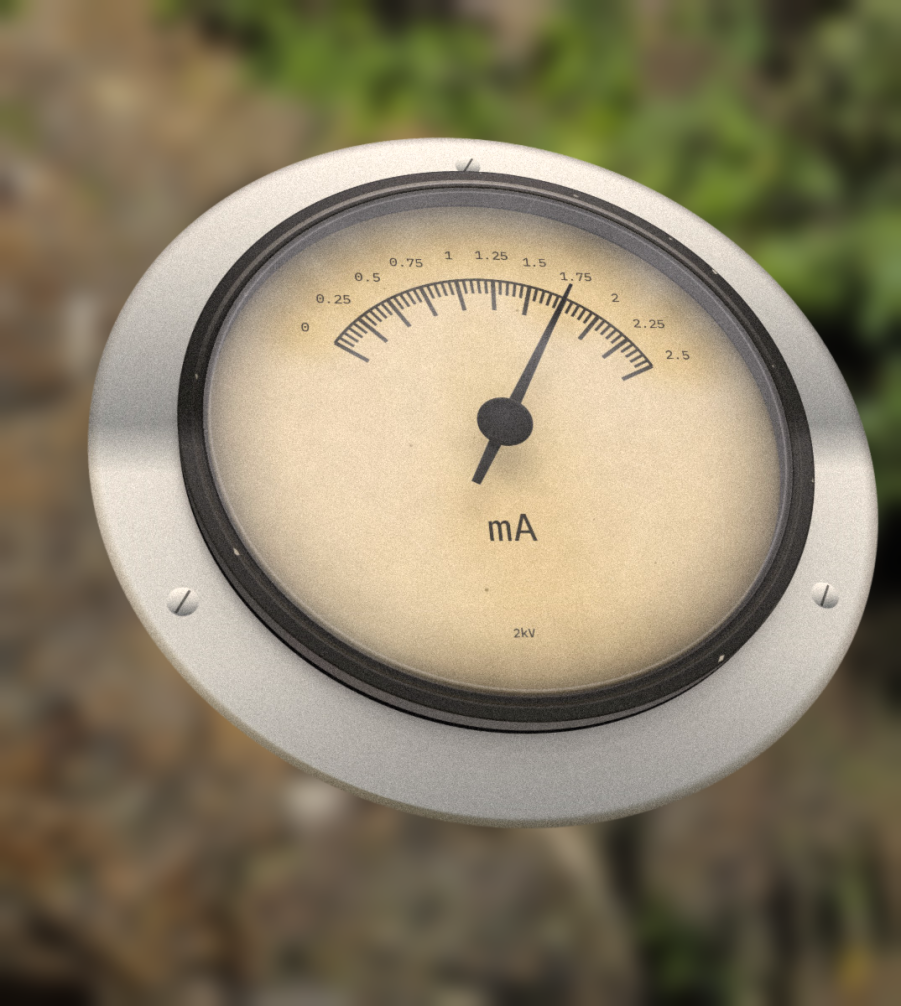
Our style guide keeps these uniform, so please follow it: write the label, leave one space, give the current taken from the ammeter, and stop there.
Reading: 1.75 mA
